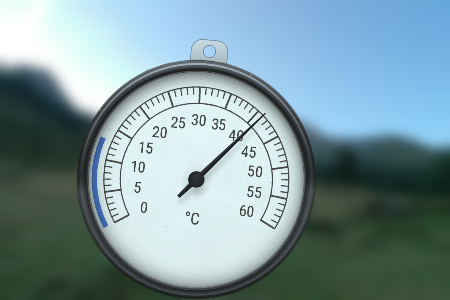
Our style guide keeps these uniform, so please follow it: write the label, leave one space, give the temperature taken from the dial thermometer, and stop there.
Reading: 41 °C
